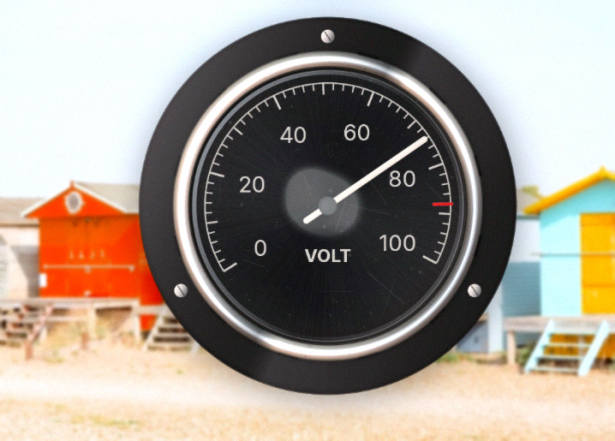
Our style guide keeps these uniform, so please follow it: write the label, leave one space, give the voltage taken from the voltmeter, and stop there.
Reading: 74 V
